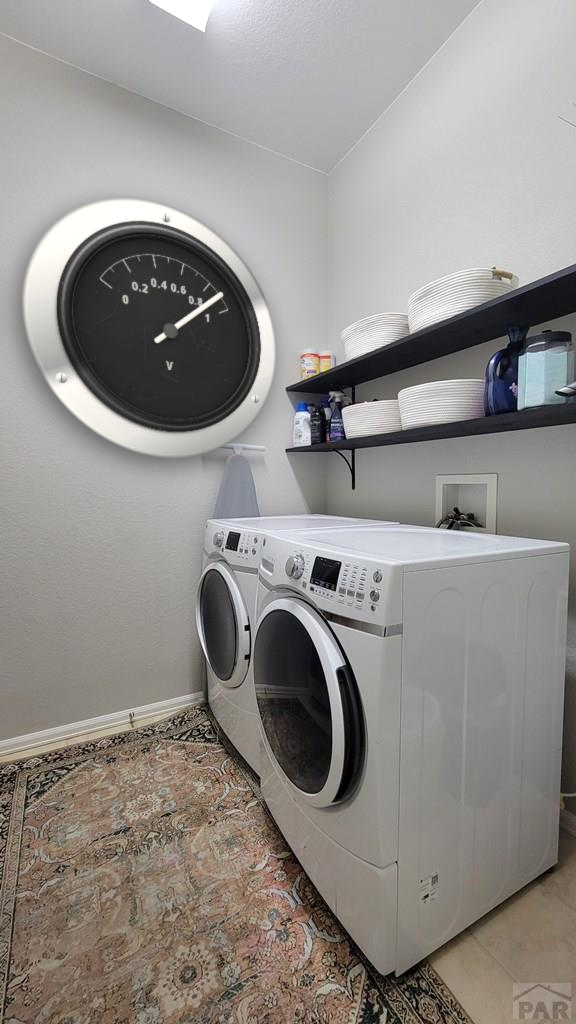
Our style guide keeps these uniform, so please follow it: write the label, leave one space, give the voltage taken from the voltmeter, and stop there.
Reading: 0.9 V
